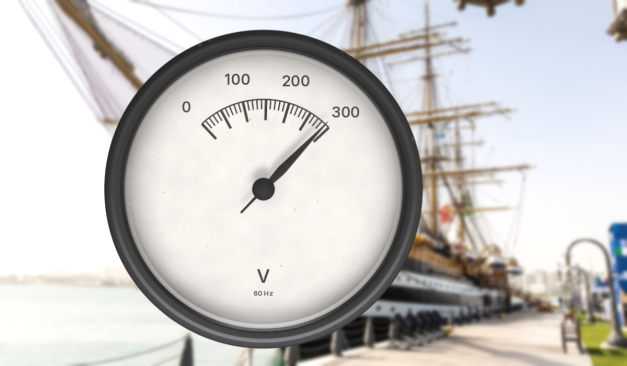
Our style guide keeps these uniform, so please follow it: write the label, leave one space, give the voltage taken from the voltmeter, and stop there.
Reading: 290 V
